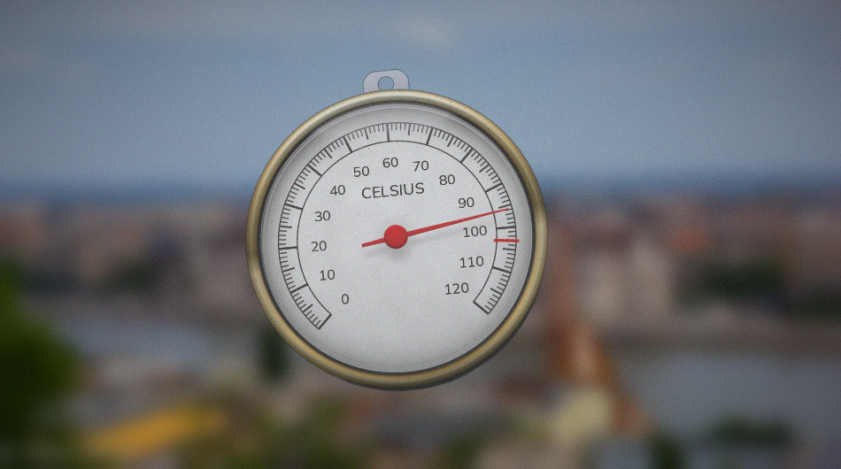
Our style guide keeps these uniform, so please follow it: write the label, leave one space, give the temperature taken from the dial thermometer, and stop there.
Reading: 96 °C
